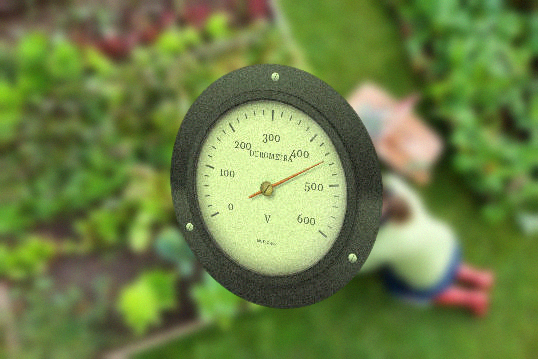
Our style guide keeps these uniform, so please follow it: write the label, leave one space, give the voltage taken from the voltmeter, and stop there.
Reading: 450 V
